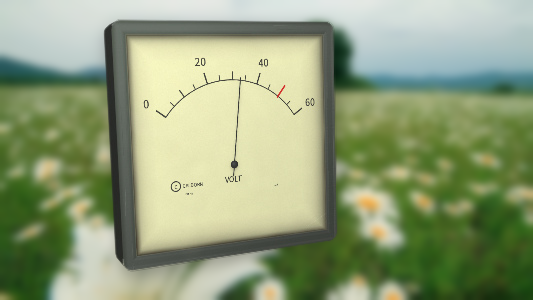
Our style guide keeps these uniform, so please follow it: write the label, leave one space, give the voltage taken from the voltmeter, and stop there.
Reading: 32.5 V
